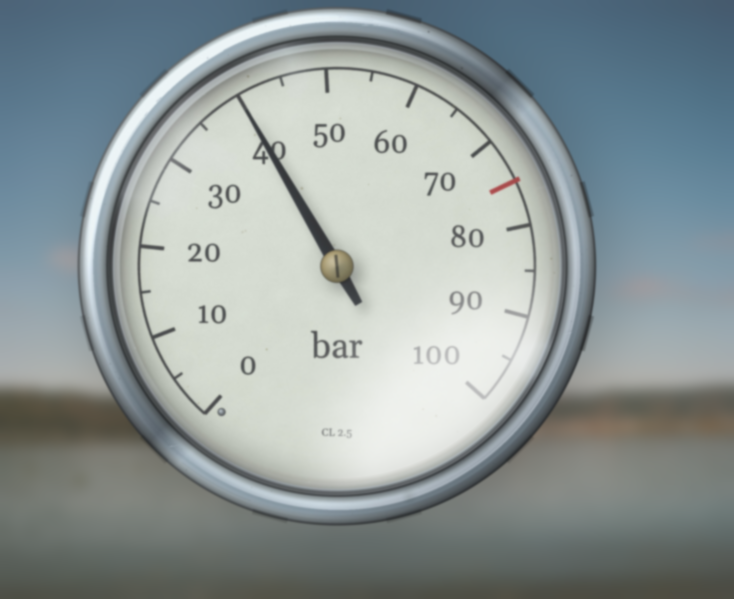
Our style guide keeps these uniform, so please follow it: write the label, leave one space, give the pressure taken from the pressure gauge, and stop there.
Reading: 40 bar
